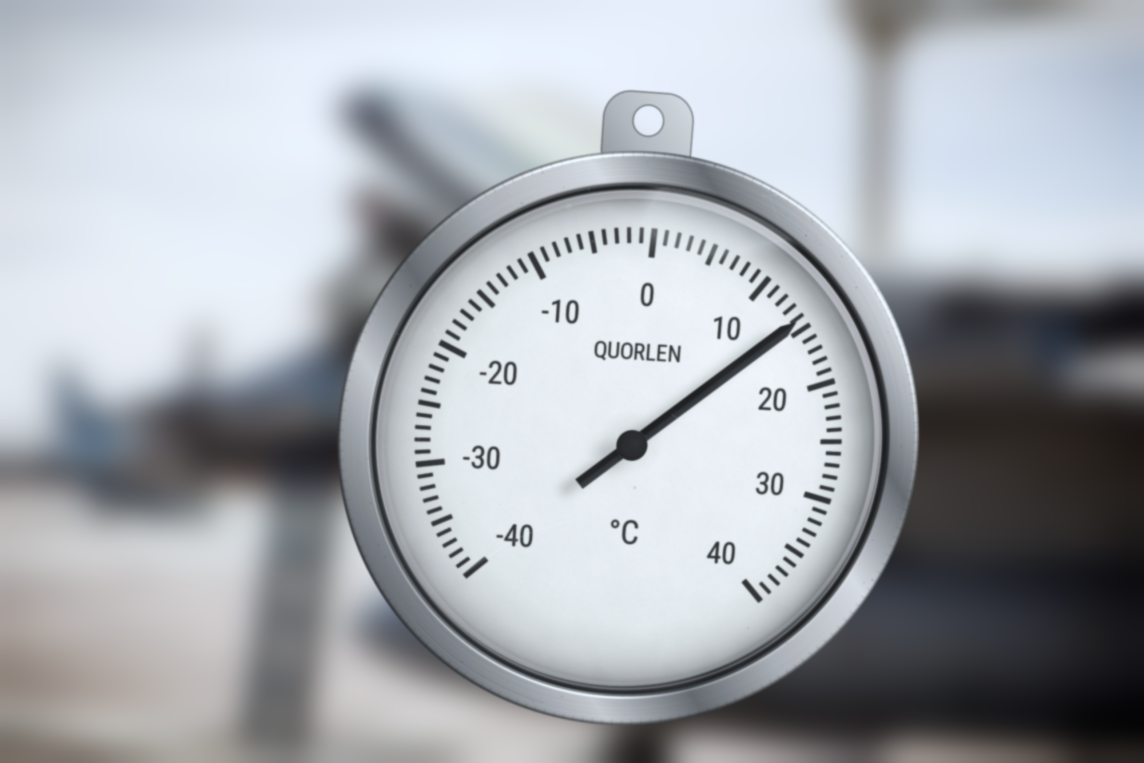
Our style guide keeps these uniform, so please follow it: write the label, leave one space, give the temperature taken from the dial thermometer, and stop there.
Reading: 14 °C
